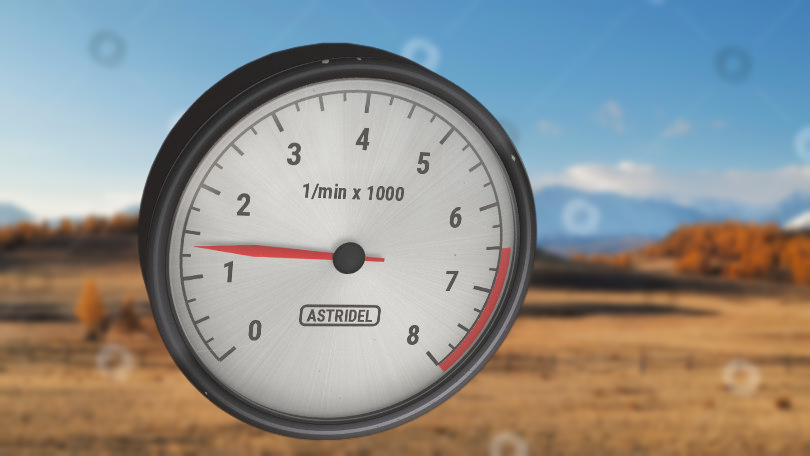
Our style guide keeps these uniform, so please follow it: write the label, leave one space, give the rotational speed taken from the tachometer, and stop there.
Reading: 1375 rpm
